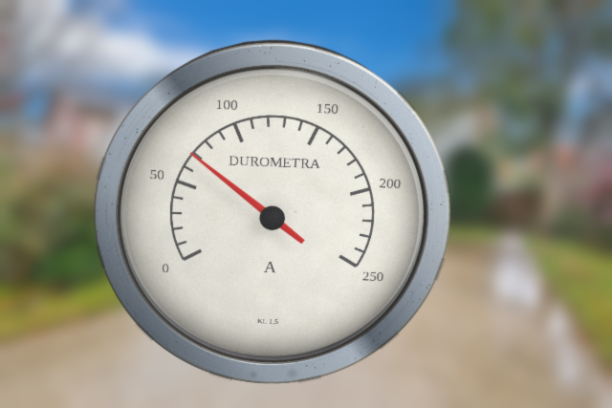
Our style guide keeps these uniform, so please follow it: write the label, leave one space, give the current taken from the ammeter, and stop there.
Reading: 70 A
